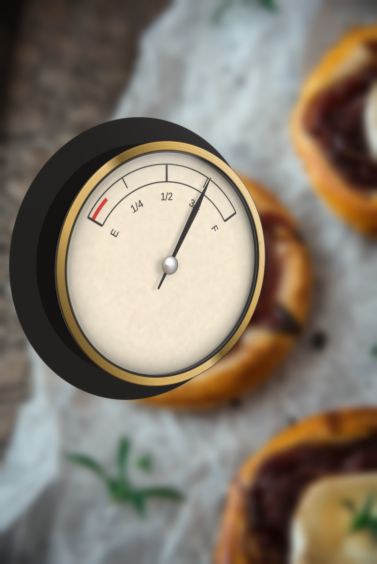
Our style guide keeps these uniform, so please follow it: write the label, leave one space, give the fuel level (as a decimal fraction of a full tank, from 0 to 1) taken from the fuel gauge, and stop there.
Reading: 0.75
